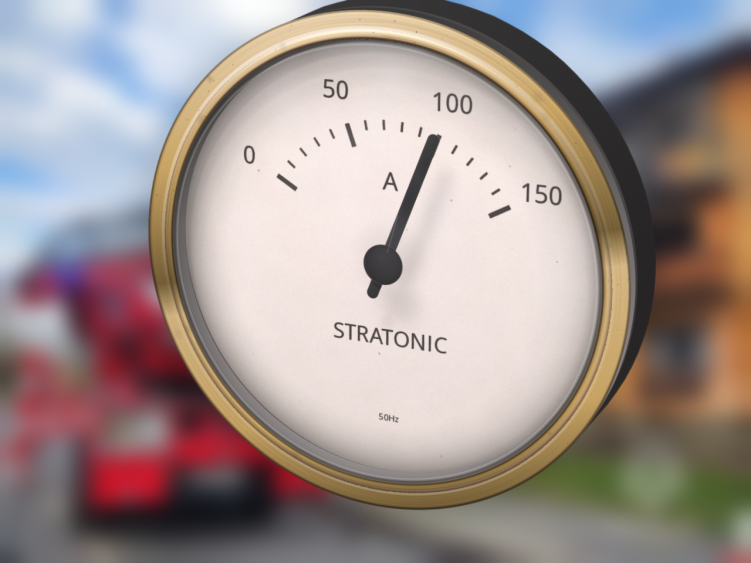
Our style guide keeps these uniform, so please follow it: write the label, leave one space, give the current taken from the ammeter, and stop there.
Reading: 100 A
